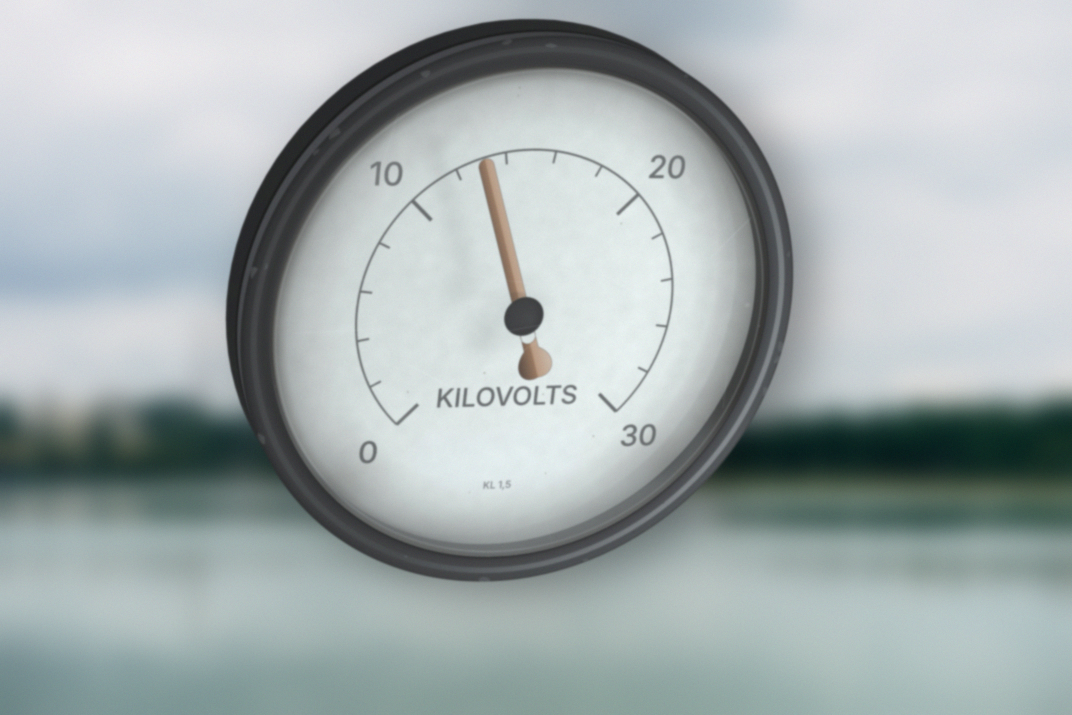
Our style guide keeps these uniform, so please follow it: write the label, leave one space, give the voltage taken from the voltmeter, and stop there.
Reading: 13 kV
